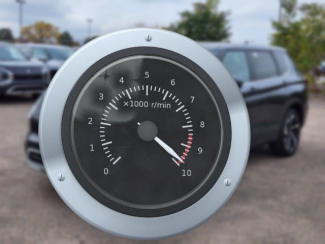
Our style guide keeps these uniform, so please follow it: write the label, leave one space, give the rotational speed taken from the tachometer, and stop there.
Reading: 9800 rpm
